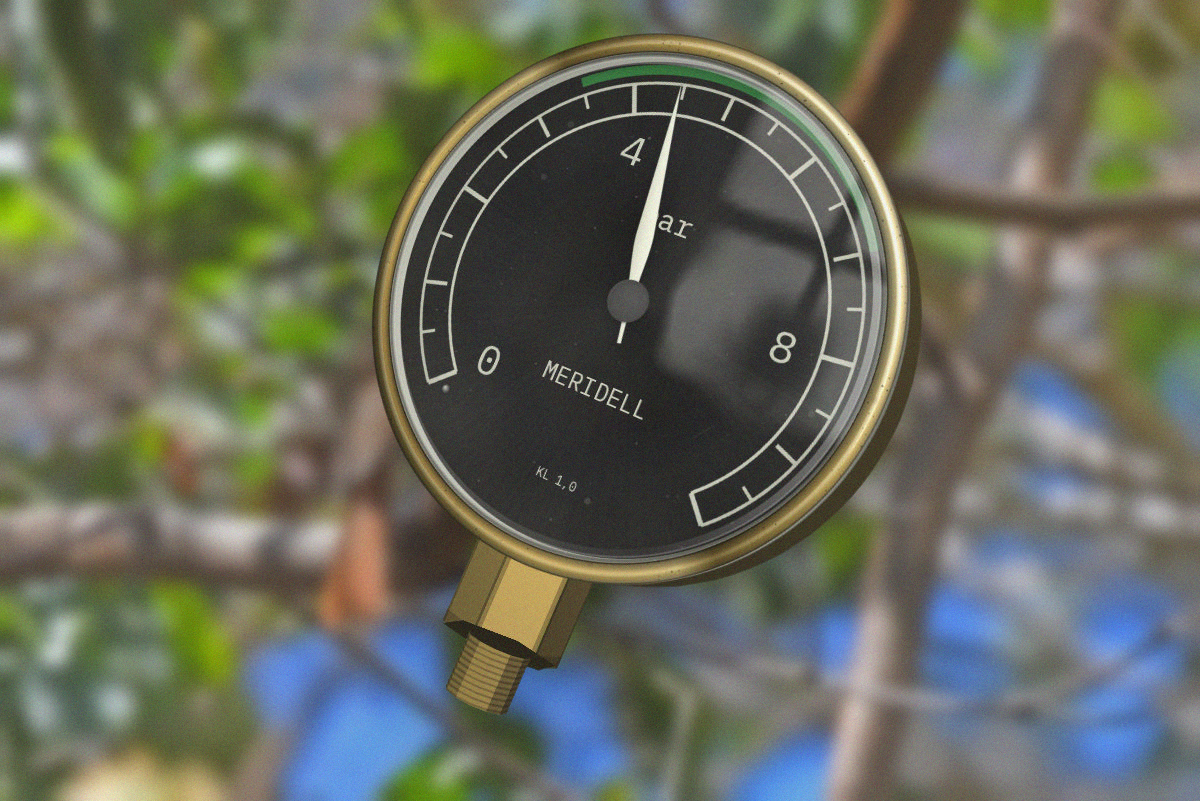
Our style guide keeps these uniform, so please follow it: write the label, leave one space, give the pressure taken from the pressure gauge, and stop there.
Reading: 4.5 bar
